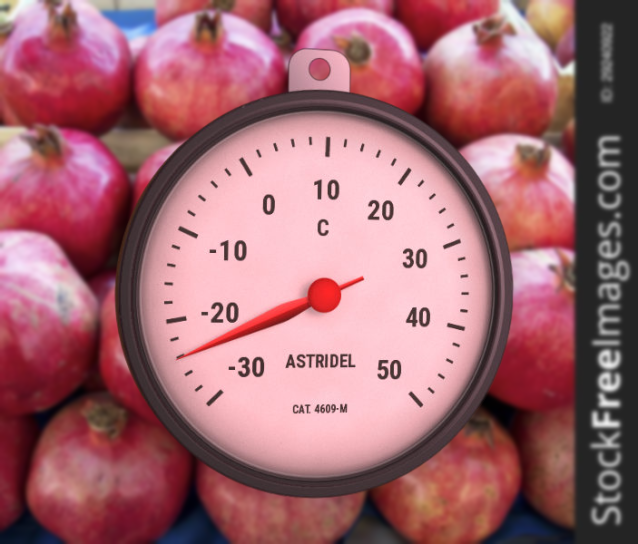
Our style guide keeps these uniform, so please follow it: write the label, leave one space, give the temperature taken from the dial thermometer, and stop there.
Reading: -24 °C
